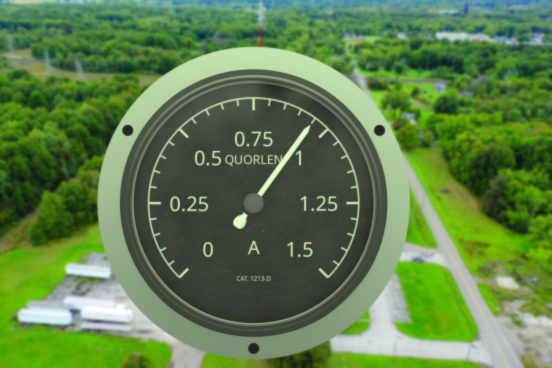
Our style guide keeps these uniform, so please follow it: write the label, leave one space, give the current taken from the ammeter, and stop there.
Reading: 0.95 A
